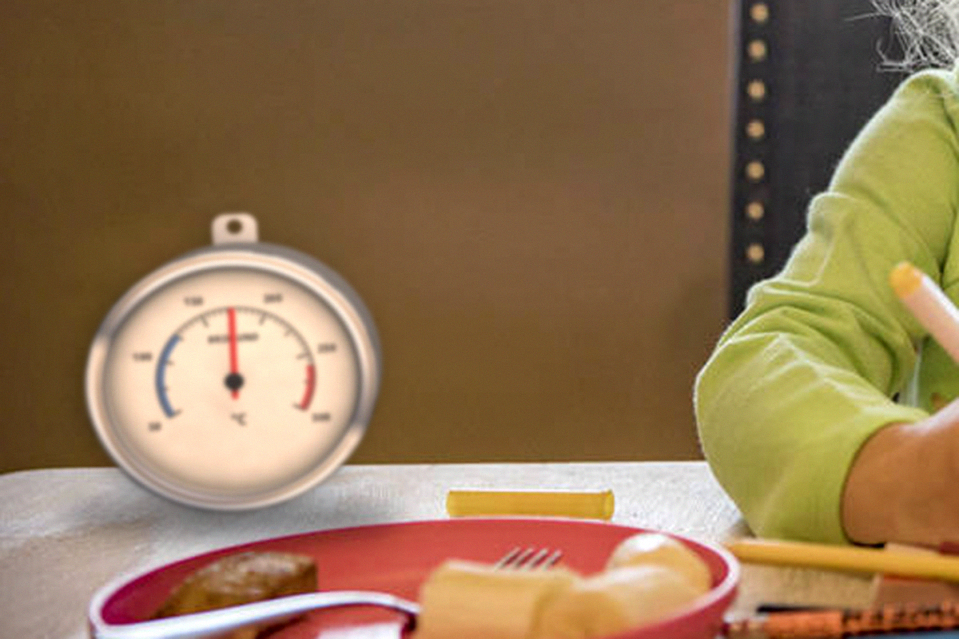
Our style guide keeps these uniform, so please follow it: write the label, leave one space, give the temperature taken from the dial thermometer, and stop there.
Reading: 175 °C
